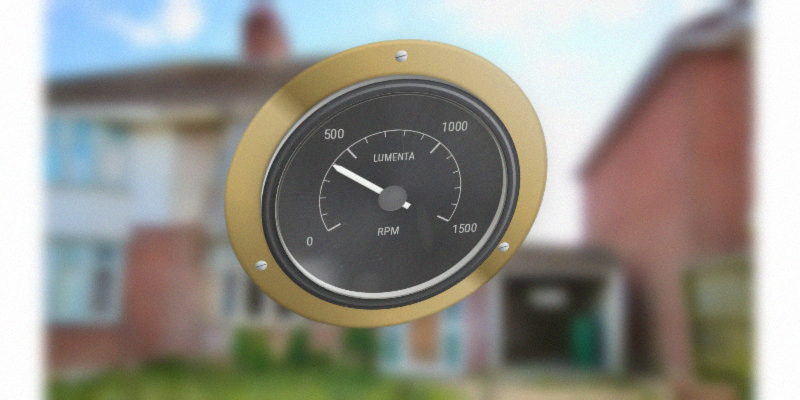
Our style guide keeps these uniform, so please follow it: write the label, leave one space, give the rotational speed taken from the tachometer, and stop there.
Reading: 400 rpm
